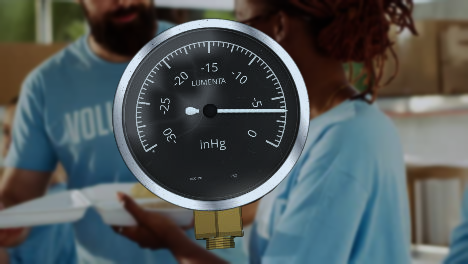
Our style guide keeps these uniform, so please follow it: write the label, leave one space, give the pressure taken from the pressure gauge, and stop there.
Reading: -3.5 inHg
